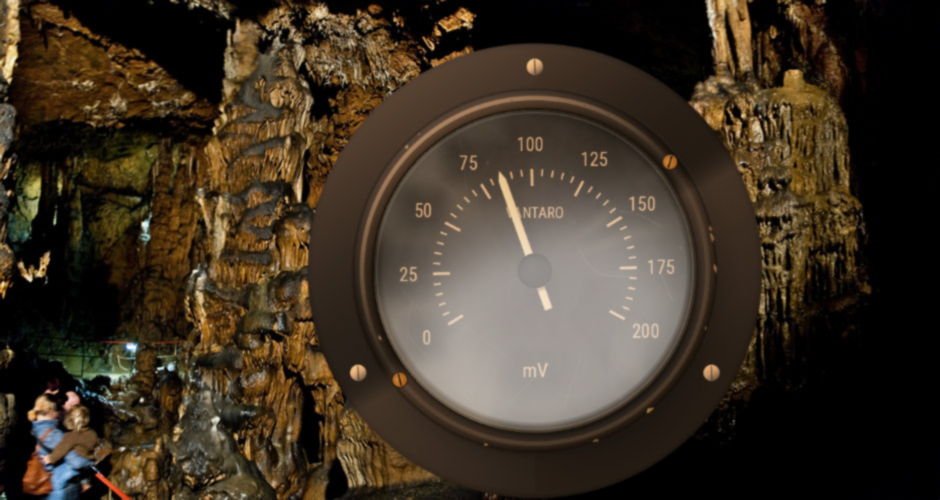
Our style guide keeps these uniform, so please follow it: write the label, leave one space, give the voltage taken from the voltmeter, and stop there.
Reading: 85 mV
